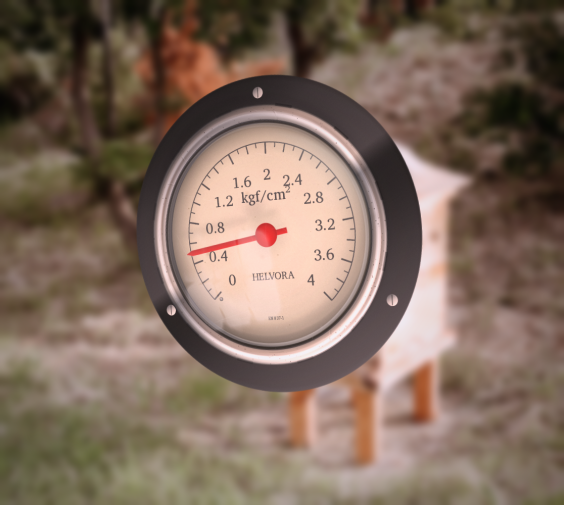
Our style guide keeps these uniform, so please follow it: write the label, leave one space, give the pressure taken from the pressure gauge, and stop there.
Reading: 0.5 kg/cm²
